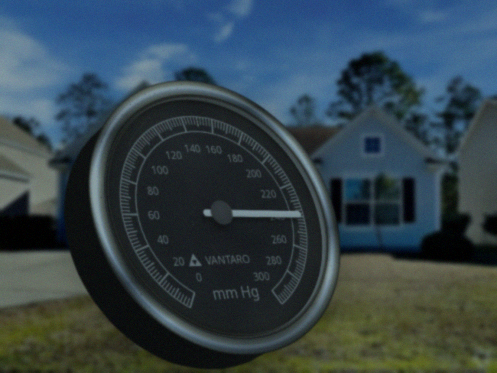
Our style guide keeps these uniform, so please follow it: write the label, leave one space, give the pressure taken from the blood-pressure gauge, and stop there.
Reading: 240 mmHg
